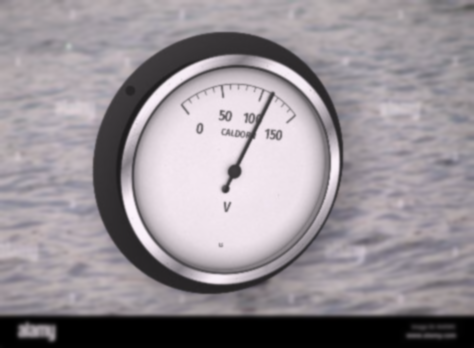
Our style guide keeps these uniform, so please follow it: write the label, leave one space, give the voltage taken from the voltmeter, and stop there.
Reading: 110 V
